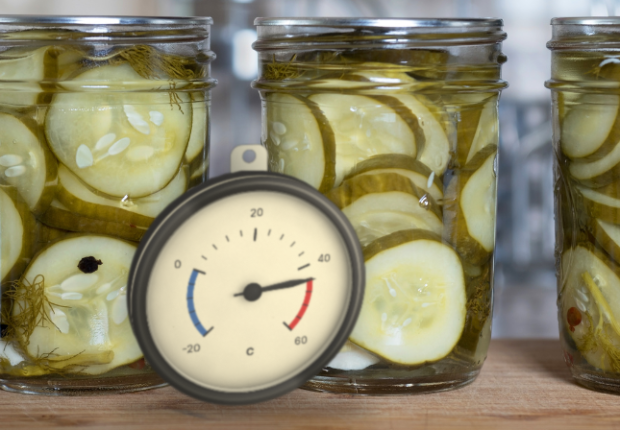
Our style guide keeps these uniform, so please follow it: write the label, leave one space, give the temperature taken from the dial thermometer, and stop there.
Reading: 44 °C
